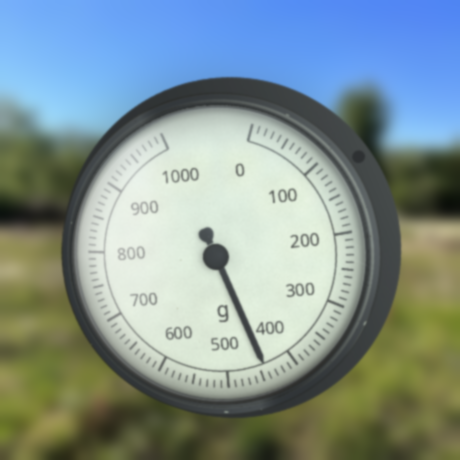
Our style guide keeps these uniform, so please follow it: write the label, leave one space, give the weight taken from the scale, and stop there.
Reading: 440 g
